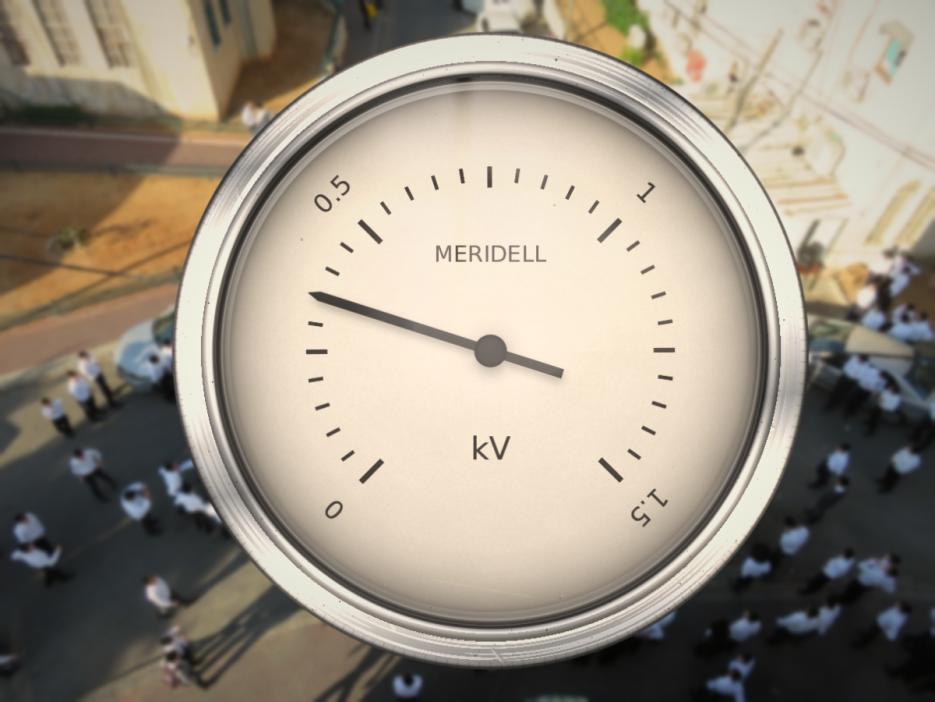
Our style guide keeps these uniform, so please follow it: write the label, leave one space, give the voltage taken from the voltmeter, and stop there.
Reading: 0.35 kV
